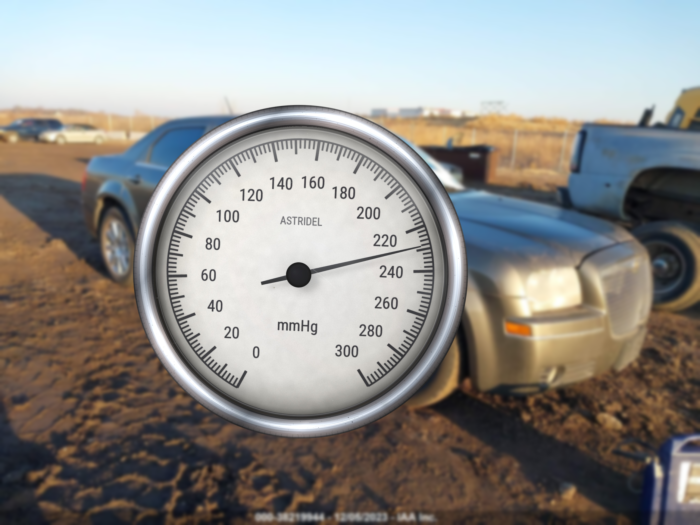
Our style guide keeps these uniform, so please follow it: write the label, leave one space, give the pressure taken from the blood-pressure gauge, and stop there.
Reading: 228 mmHg
